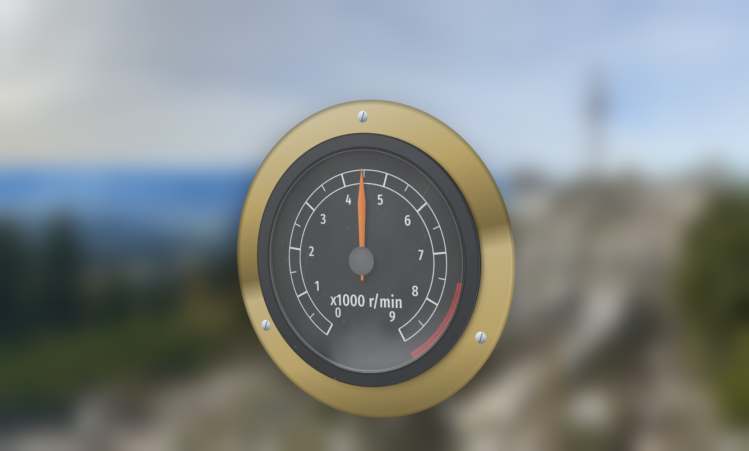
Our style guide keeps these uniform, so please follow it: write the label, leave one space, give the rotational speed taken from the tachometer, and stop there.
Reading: 4500 rpm
